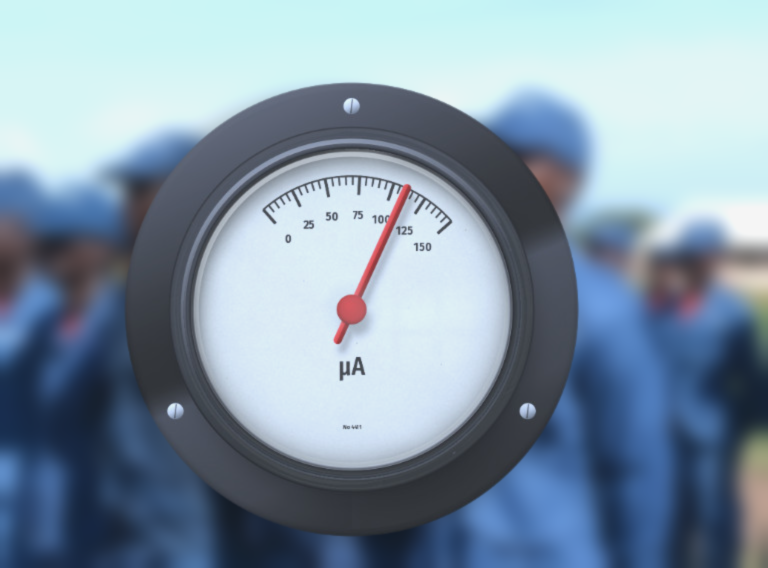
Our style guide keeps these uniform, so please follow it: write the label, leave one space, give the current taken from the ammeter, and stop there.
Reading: 110 µA
